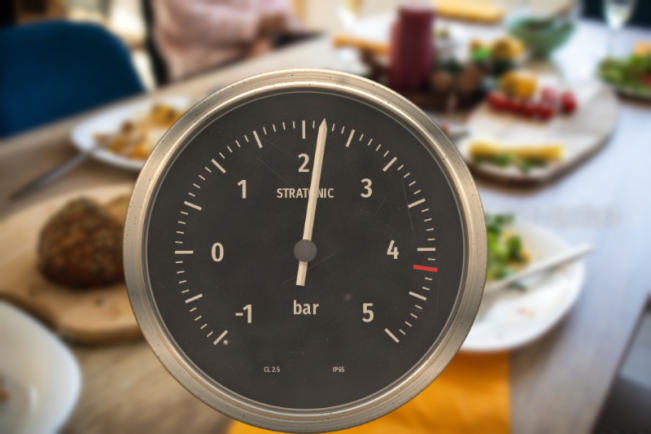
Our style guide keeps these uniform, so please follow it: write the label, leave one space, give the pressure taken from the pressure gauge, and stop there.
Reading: 2.2 bar
